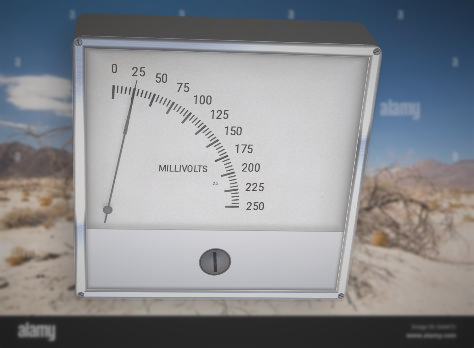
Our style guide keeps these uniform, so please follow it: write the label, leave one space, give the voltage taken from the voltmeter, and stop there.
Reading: 25 mV
